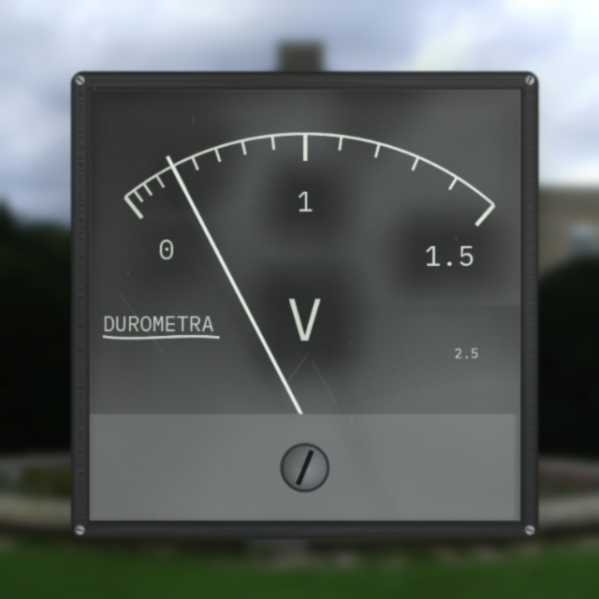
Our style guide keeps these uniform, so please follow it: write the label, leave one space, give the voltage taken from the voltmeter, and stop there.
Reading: 0.5 V
